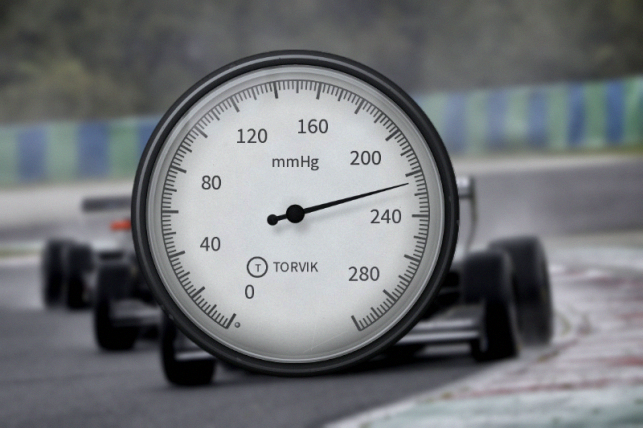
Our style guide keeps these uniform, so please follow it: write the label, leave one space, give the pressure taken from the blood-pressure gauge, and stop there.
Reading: 224 mmHg
